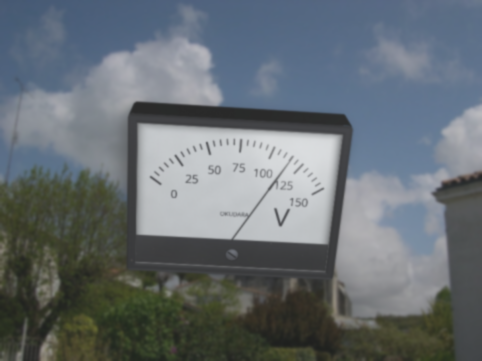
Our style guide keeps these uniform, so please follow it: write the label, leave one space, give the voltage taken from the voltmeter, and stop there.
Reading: 115 V
